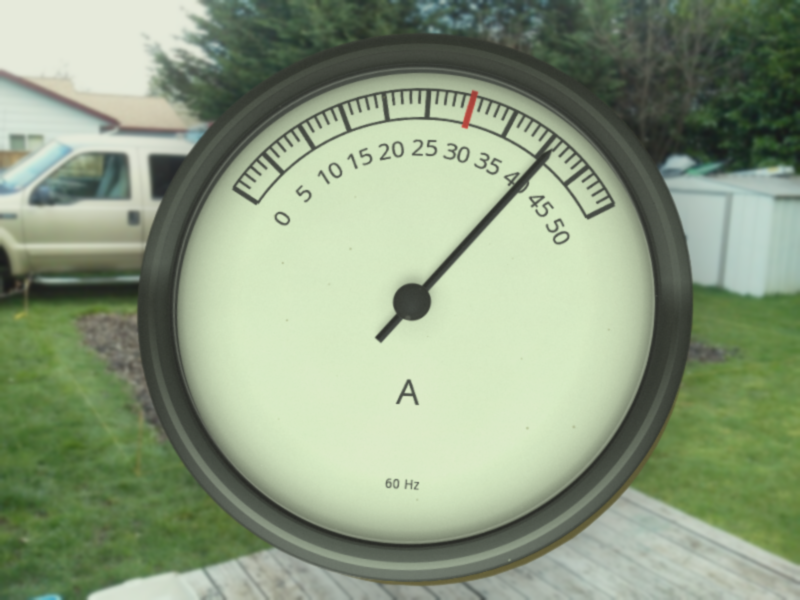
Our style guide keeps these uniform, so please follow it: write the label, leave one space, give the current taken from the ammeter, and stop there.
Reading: 41 A
